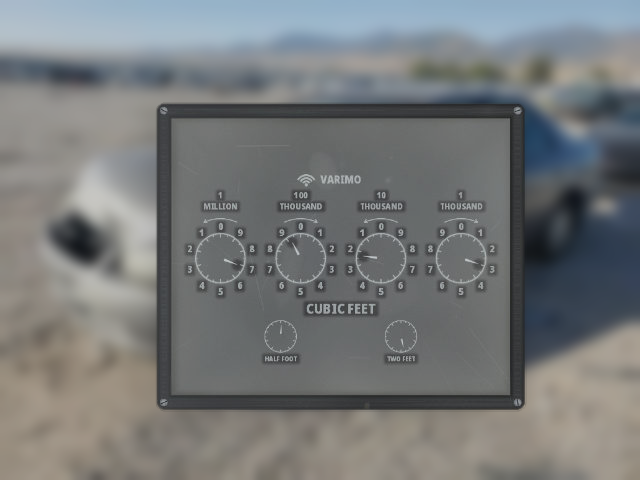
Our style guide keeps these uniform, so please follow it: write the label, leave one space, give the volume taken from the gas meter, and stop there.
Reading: 692300 ft³
